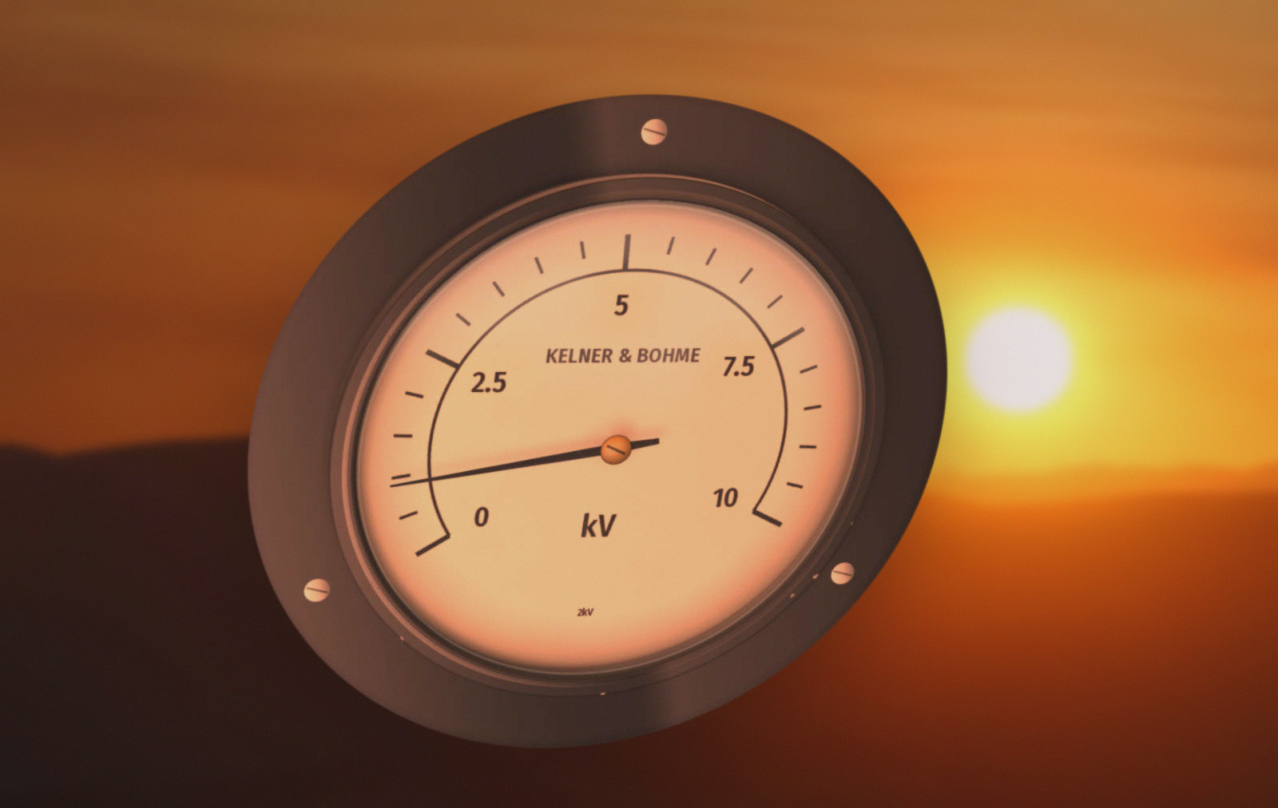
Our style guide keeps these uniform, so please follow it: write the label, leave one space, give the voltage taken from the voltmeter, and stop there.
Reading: 1 kV
